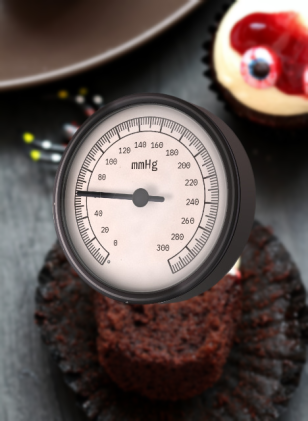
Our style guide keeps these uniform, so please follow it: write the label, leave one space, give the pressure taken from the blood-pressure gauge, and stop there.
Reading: 60 mmHg
